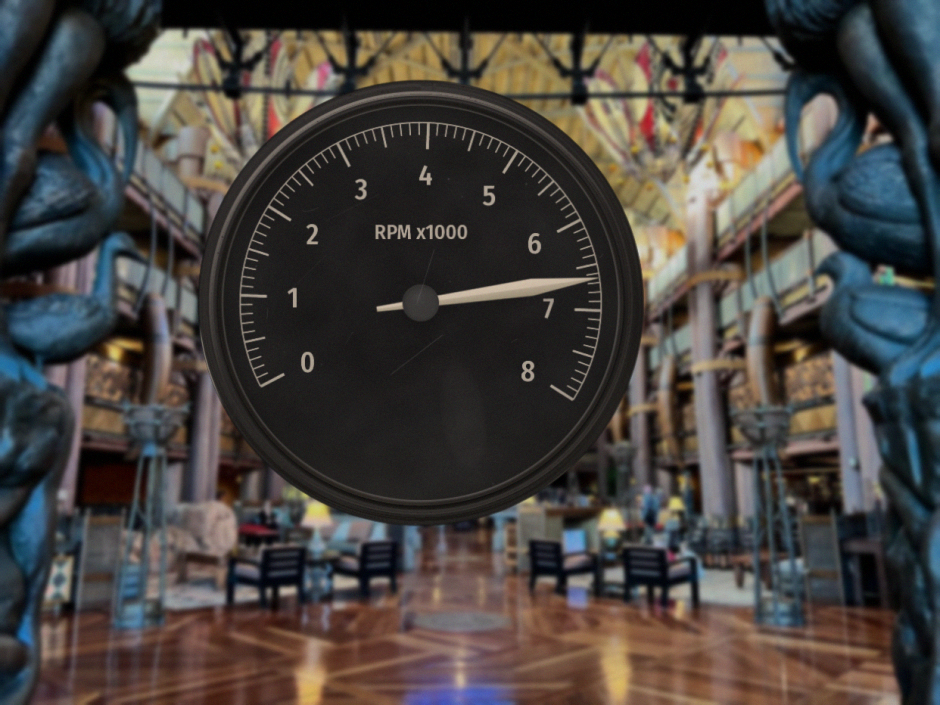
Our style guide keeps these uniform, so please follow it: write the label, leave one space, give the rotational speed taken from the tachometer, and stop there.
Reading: 6650 rpm
